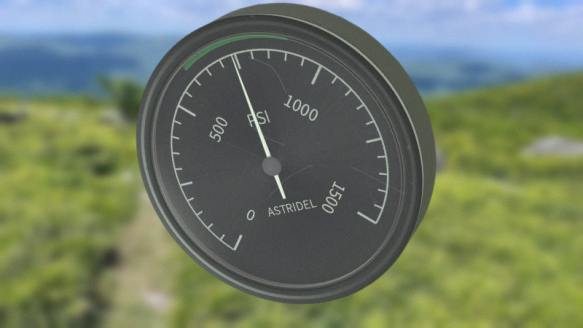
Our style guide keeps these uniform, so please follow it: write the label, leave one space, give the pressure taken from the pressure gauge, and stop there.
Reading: 750 psi
